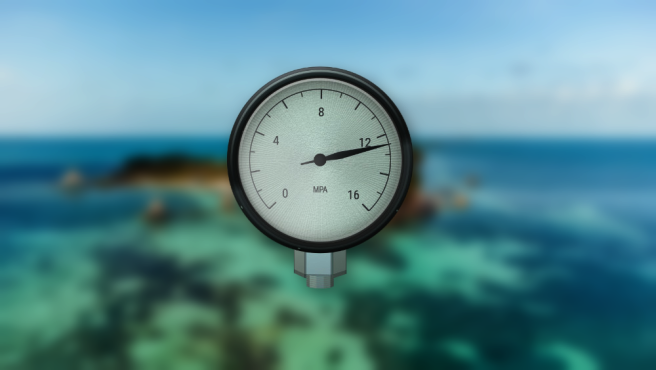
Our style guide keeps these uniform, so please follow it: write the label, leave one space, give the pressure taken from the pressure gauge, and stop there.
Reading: 12.5 MPa
